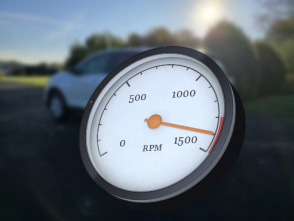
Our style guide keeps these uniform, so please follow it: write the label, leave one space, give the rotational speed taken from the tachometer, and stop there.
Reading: 1400 rpm
